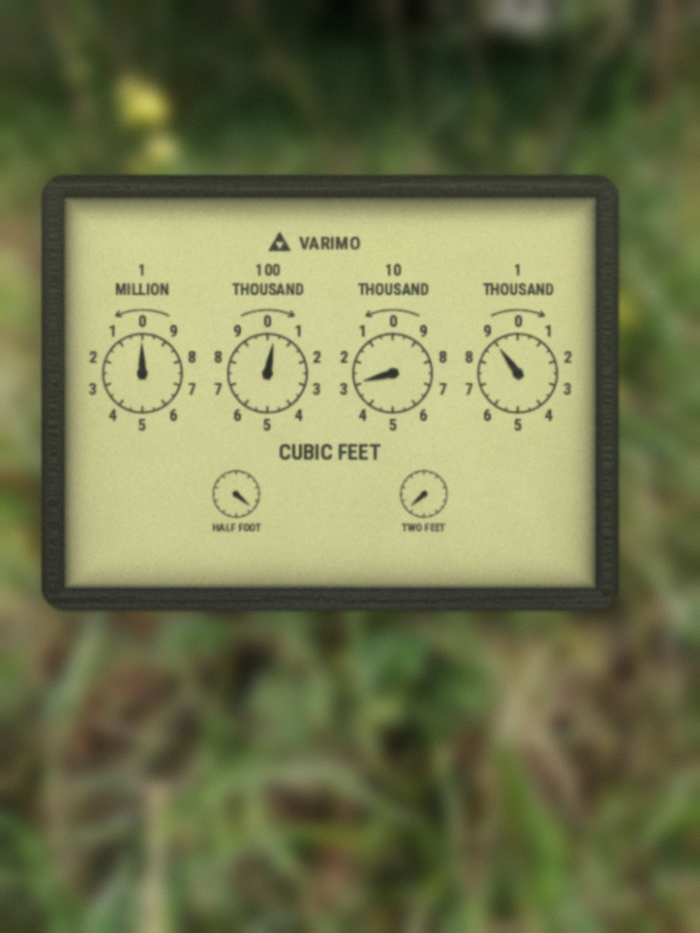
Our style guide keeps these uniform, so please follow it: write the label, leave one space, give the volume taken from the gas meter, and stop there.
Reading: 2900 ft³
